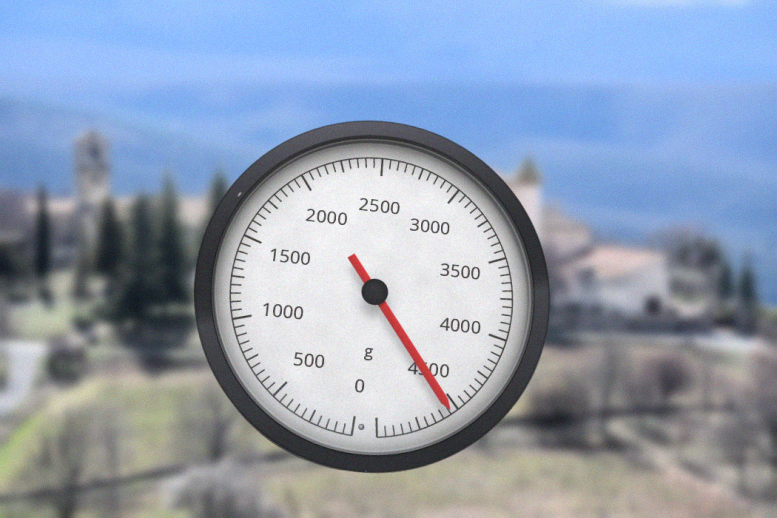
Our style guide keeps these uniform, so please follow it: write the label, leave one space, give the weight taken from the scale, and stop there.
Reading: 4550 g
